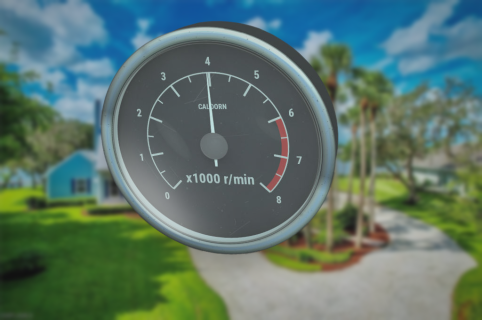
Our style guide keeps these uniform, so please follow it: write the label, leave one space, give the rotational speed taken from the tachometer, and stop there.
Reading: 4000 rpm
